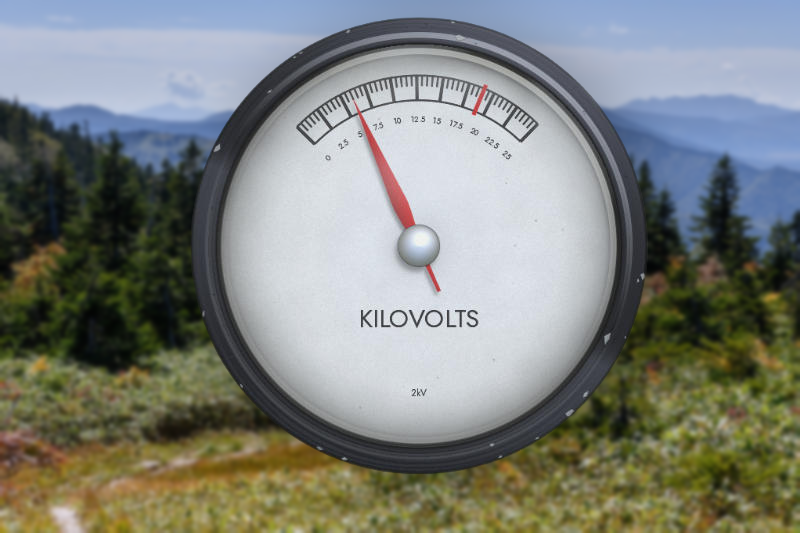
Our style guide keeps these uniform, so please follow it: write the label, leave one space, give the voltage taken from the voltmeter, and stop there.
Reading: 6 kV
